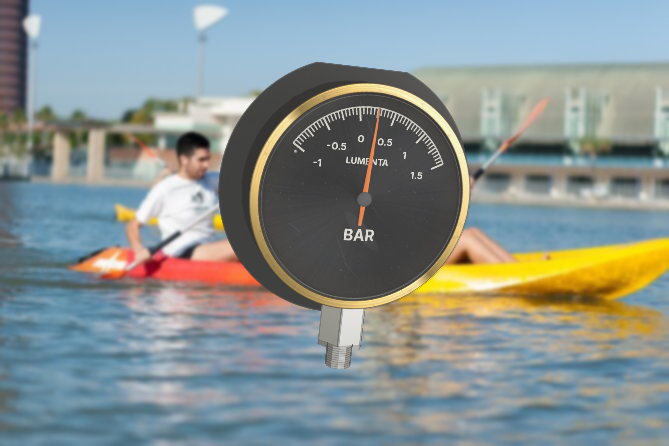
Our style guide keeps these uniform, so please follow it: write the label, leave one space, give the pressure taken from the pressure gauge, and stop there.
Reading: 0.25 bar
